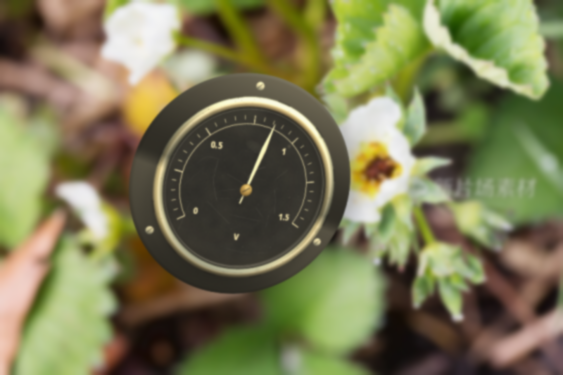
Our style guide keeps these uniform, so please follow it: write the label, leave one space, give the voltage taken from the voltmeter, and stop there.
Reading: 0.85 V
